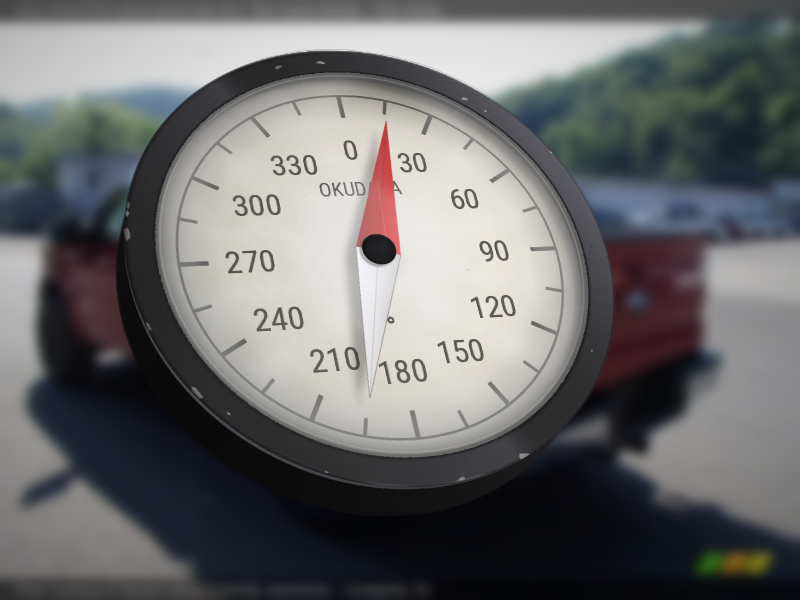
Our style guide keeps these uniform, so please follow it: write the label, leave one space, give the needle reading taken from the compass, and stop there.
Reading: 15 °
